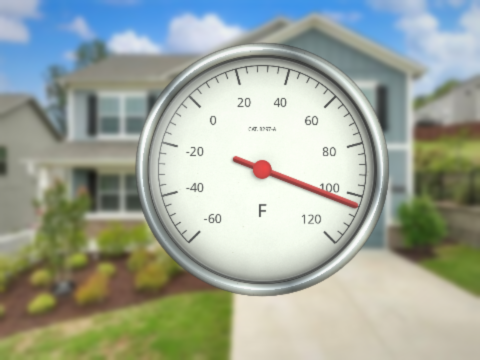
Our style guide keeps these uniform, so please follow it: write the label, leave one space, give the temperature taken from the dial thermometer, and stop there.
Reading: 104 °F
